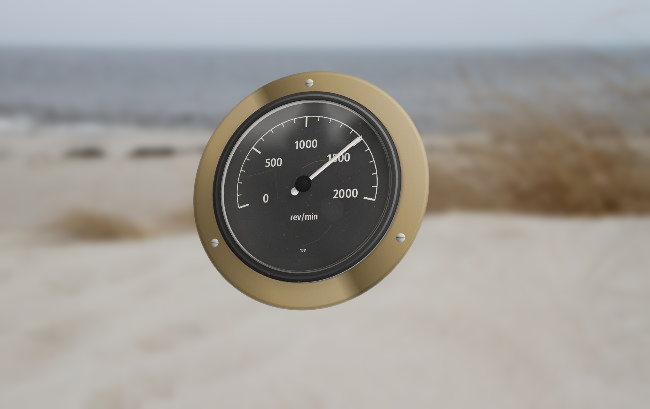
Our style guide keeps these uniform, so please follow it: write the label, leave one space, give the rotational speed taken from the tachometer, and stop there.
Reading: 1500 rpm
